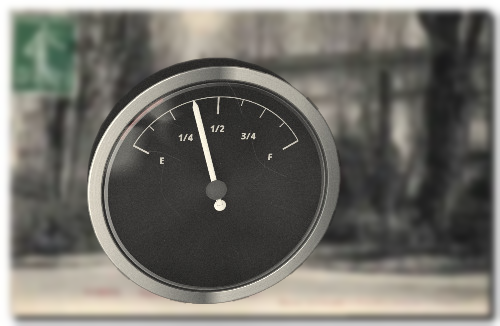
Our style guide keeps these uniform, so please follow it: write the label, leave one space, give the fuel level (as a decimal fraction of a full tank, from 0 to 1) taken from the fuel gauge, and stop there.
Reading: 0.375
